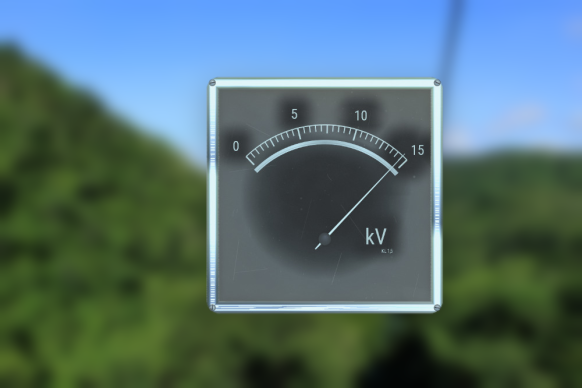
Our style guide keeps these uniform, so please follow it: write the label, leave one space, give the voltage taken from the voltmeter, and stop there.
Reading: 14.5 kV
